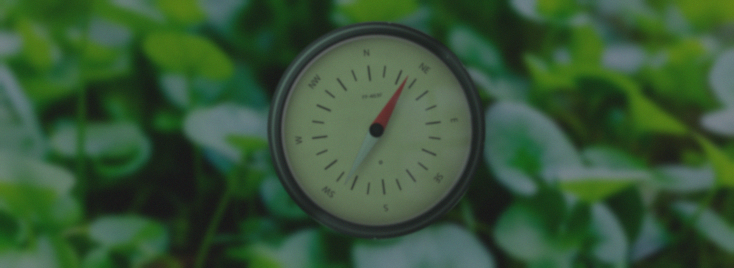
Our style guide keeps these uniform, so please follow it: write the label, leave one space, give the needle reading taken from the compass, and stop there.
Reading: 37.5 °
